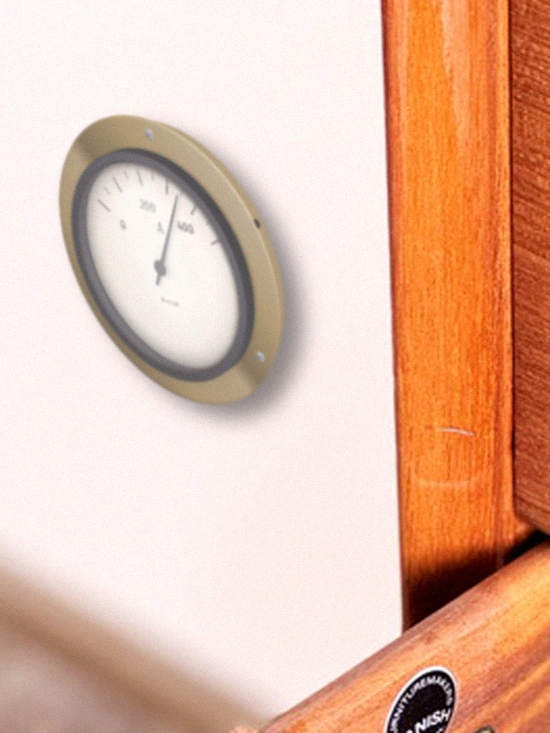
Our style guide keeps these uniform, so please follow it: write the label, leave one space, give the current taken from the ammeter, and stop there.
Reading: 350 A
